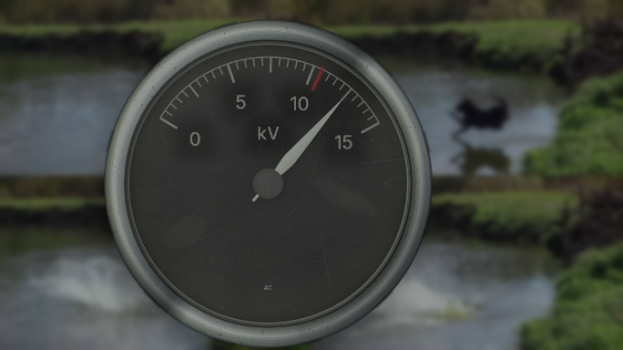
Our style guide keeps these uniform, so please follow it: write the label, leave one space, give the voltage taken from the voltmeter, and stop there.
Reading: 12.5 kV
